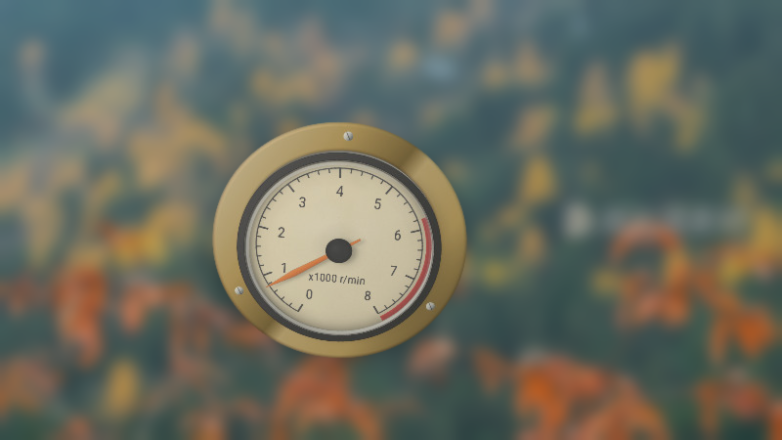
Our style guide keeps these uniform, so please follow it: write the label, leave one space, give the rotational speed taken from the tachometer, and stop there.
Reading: 800 rpm
